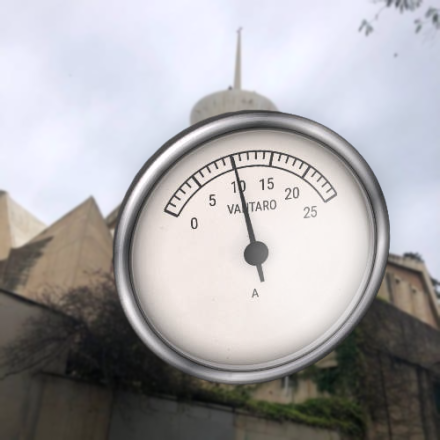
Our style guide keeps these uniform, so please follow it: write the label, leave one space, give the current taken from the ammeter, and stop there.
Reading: 10 A
